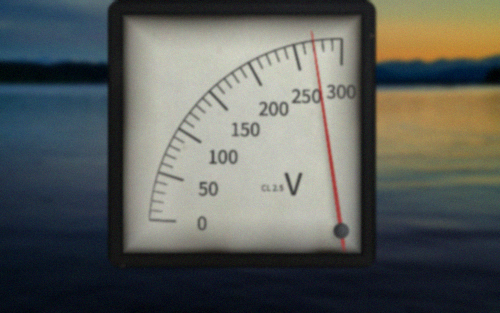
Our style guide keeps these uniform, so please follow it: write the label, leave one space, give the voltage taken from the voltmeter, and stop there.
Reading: 270 V
